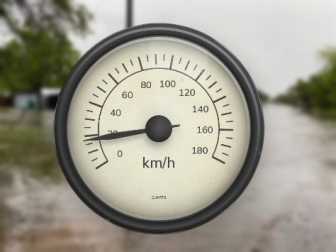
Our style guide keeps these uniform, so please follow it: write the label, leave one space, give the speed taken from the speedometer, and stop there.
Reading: 17.5 km/h
